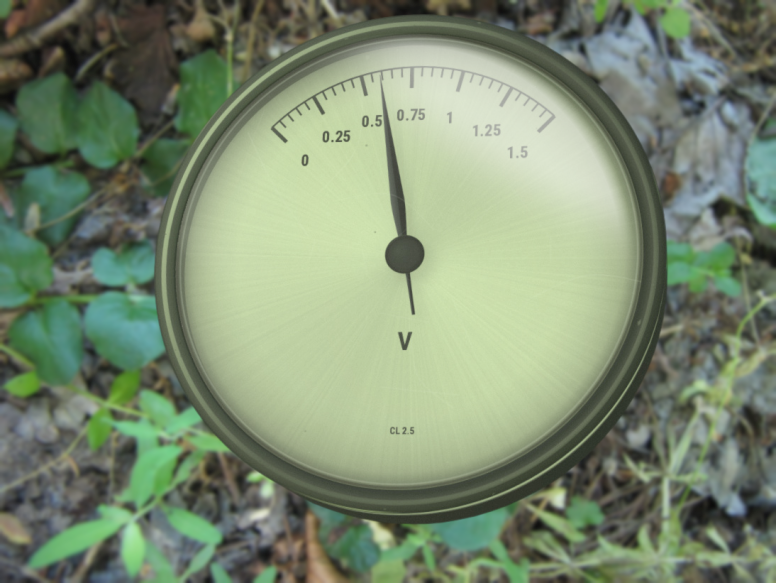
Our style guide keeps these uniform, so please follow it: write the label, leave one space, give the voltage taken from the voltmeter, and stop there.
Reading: 0.6 V
